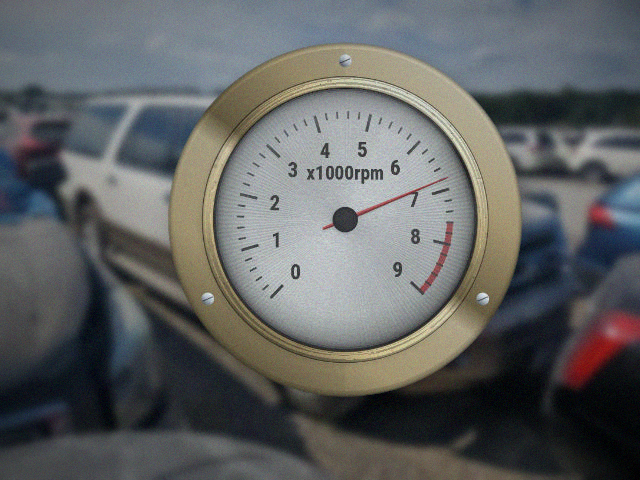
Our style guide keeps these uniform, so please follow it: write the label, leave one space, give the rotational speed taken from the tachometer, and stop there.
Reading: 6800 rpm
